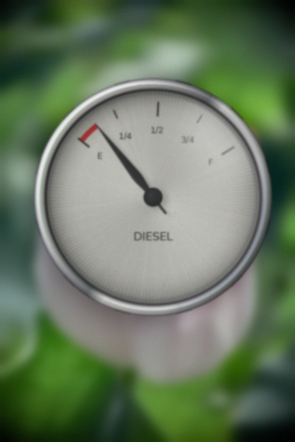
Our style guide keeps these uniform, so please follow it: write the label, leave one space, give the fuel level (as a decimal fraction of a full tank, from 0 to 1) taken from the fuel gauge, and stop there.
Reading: 0.125
